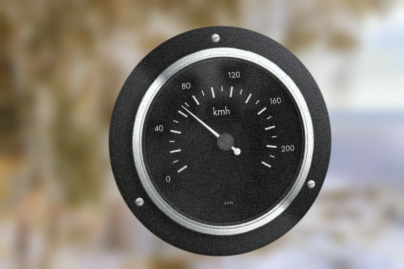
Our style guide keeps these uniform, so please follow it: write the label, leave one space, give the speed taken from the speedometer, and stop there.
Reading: 65 km/h
